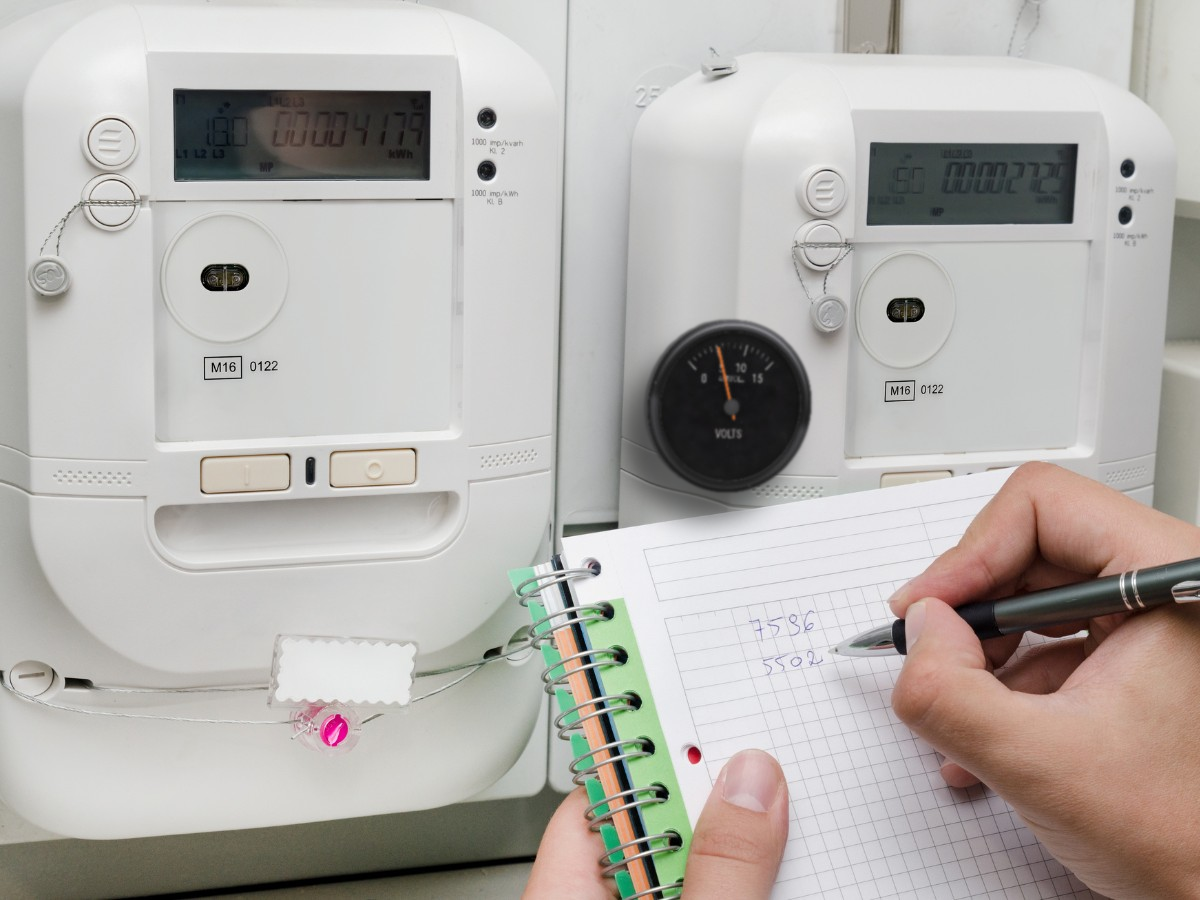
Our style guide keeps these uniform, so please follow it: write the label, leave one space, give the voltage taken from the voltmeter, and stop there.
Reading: 5 V
